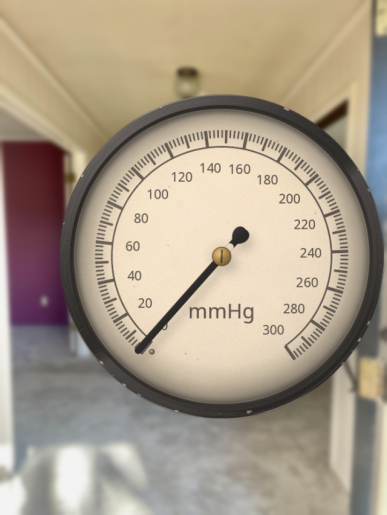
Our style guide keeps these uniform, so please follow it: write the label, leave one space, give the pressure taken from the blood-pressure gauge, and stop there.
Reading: 2 mmHg
